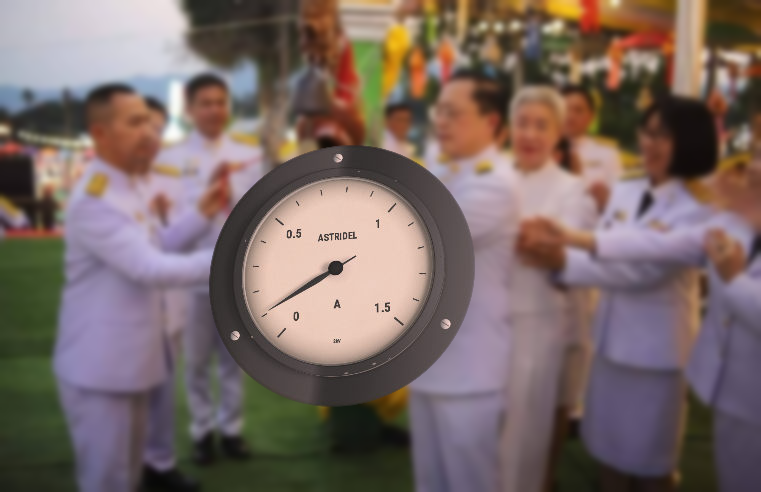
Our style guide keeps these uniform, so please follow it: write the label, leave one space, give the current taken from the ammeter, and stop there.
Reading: 0.1 A
